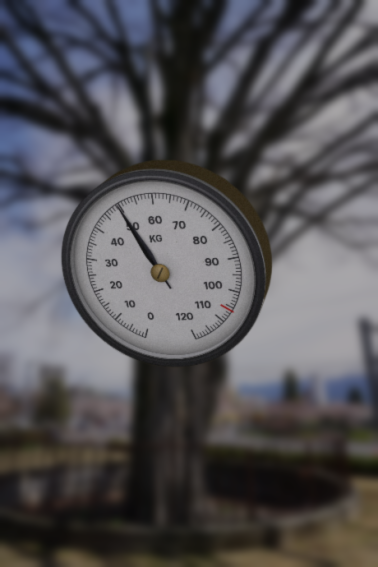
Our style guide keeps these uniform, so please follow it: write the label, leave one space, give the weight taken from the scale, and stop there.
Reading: 50 kg
